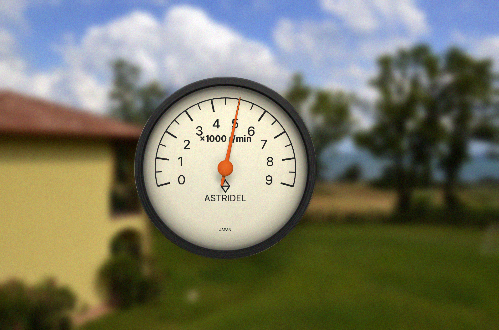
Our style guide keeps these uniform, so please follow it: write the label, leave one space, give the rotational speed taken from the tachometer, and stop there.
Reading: 5000 rpm
